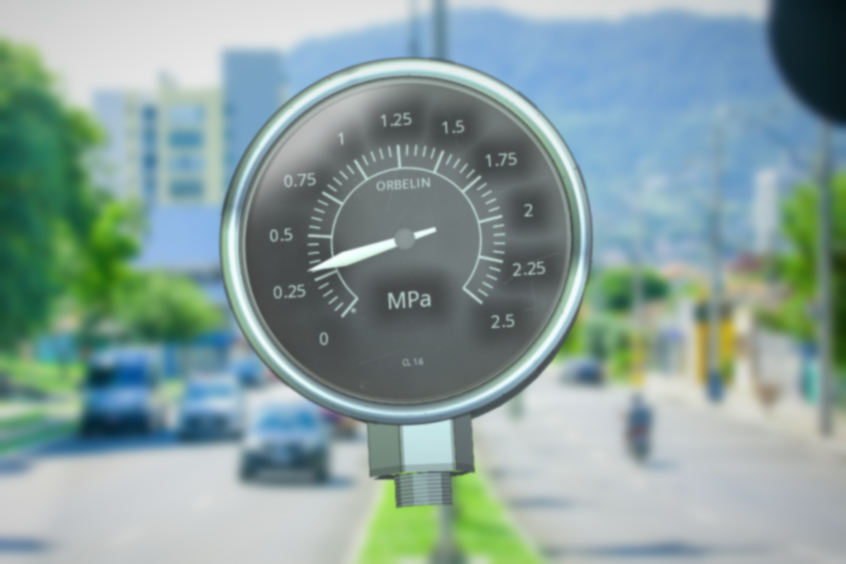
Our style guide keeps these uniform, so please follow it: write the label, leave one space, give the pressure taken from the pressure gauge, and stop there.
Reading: 0.3 MPa
